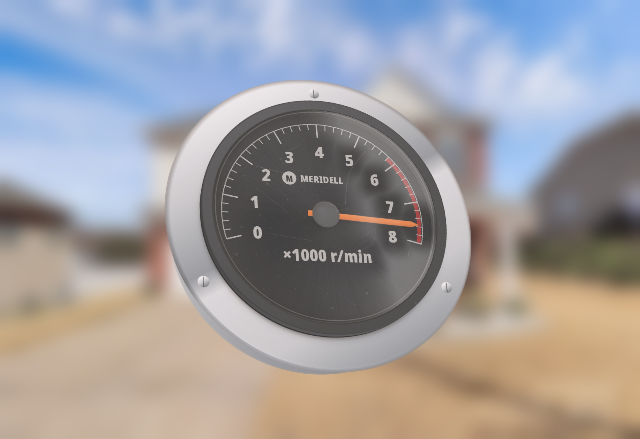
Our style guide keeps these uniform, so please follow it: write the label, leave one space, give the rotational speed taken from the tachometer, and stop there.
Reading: 7600 rpm
